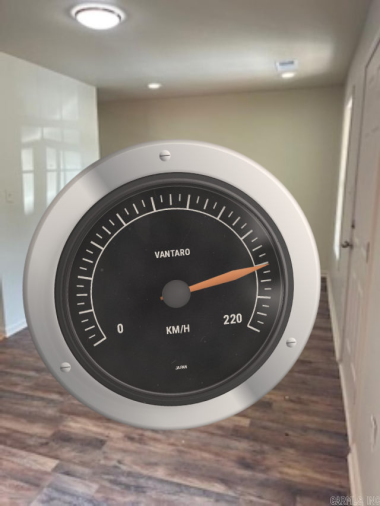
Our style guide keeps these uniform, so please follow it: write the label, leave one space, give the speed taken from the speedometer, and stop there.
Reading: 180 km/h
